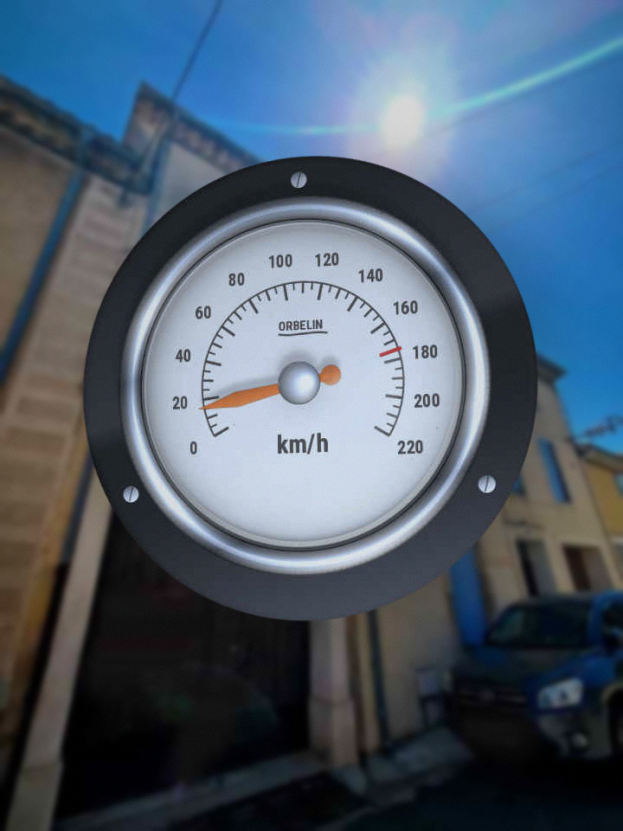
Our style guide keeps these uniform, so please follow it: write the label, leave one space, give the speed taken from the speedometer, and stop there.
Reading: 15 km/h
